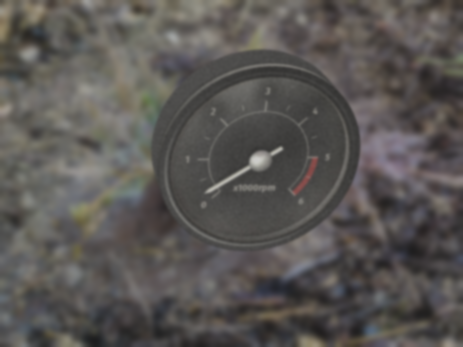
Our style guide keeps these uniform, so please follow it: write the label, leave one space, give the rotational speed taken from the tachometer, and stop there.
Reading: 250 rpm
